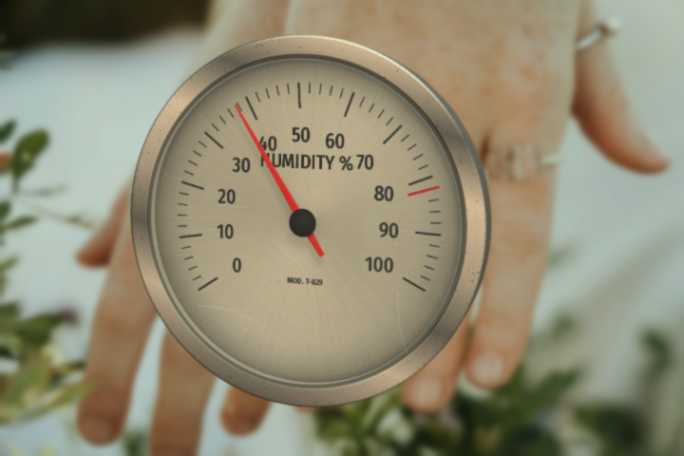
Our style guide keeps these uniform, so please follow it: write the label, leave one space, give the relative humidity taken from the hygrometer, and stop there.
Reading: 38 %
